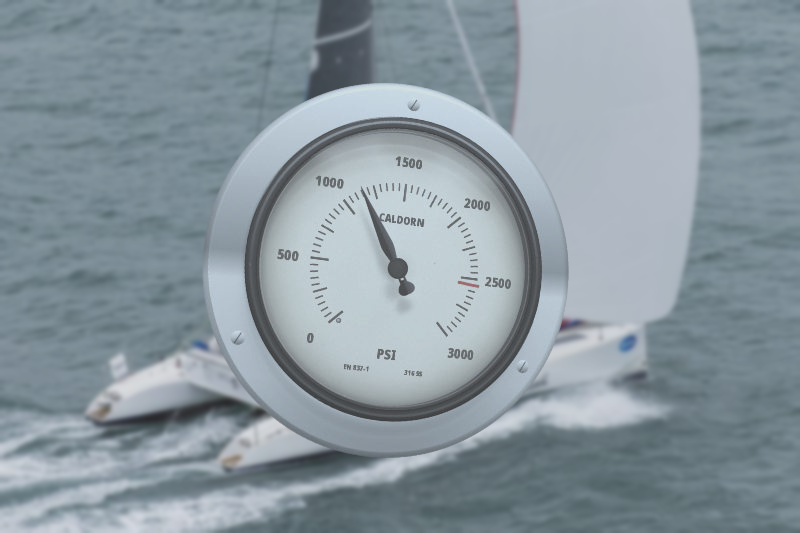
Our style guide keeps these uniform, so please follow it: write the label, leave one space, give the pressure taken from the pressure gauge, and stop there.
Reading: 1150 psi
